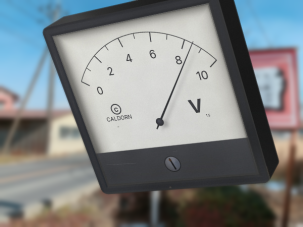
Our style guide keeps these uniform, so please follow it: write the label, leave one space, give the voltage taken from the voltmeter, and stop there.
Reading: 8.5 V
